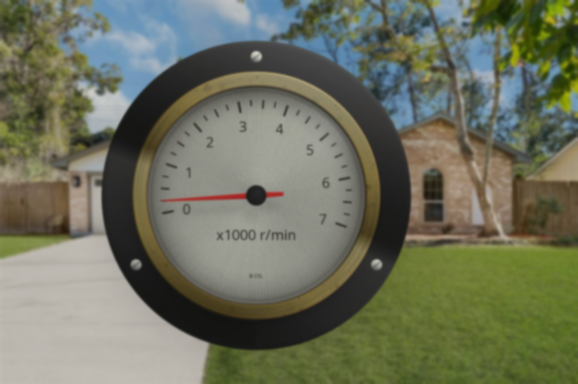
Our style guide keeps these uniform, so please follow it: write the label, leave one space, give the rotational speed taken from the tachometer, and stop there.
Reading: 250 rpm
